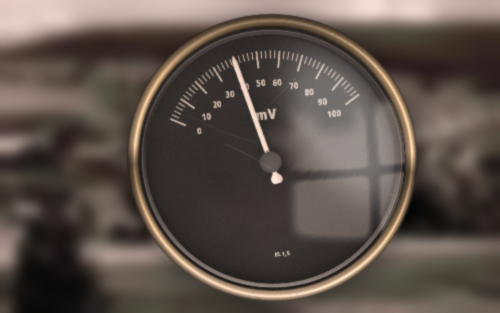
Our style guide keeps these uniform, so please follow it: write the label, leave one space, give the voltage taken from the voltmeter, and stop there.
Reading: 40 mV
